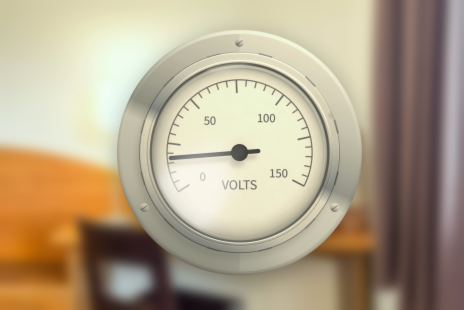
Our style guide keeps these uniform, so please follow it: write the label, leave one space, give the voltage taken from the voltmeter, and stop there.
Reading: 17.5 V
